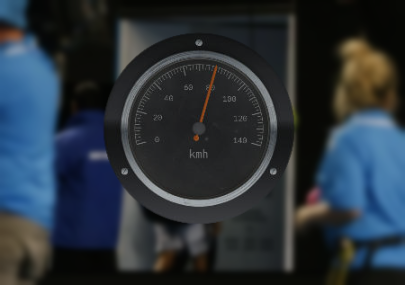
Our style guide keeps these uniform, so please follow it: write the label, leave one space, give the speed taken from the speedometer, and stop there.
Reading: 80 km/h
